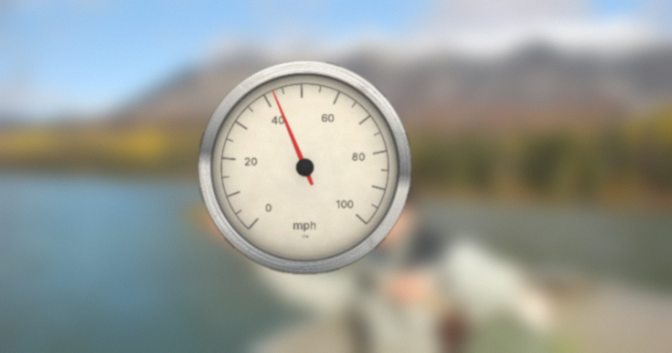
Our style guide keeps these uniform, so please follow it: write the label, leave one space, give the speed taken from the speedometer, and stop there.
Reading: 42.5 mph
